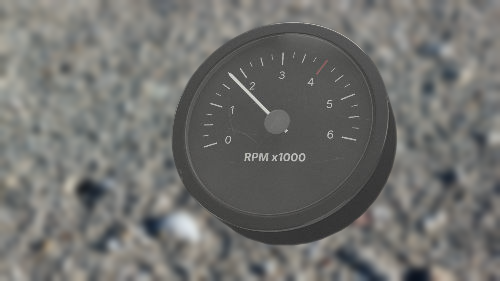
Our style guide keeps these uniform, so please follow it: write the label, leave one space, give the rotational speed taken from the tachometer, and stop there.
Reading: 1750 rpm
